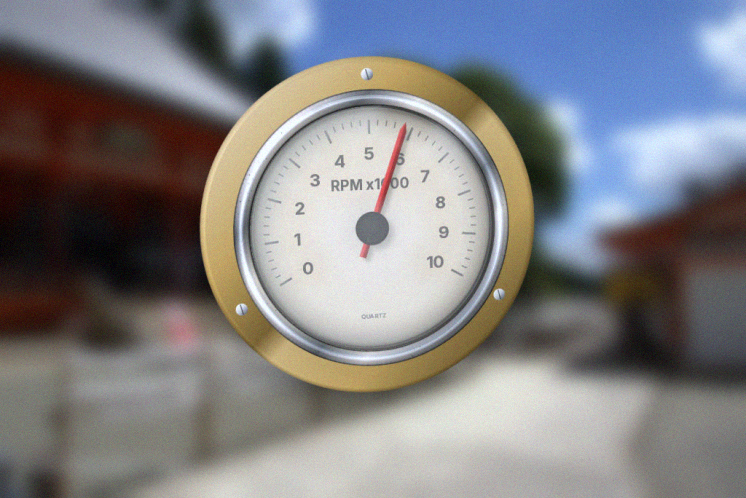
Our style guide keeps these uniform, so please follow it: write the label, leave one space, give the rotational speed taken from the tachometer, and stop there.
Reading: 5800 rpm
